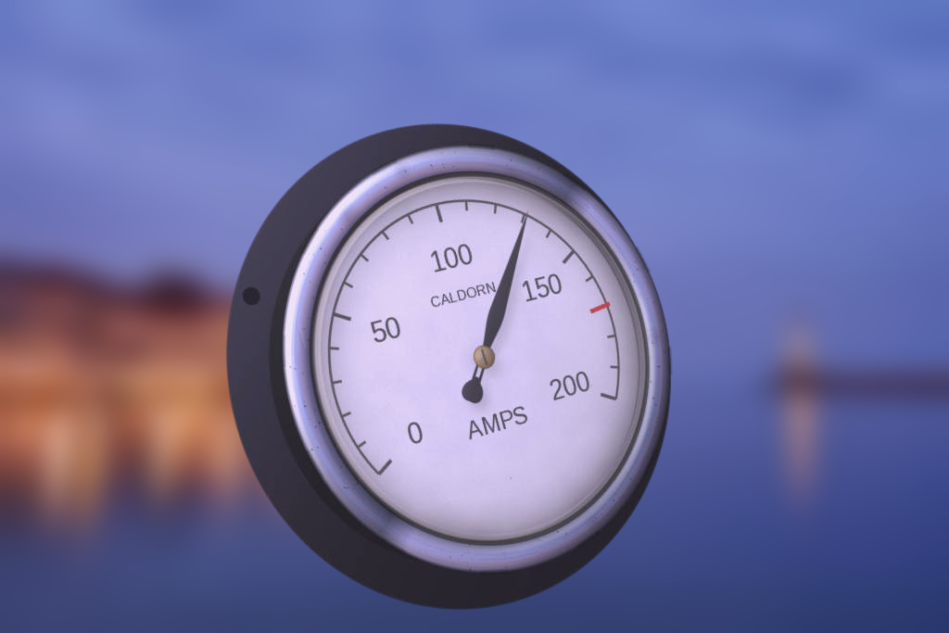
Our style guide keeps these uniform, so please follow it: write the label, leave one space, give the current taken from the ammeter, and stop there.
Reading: 130 A
